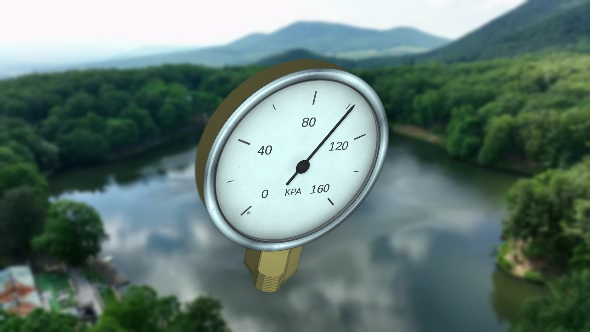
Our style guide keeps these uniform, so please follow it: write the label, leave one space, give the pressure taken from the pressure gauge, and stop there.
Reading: 100 kPa
